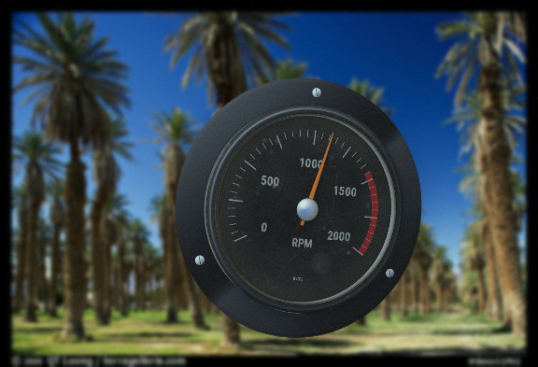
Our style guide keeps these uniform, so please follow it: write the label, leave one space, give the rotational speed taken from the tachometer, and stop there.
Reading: 1100 rpm
